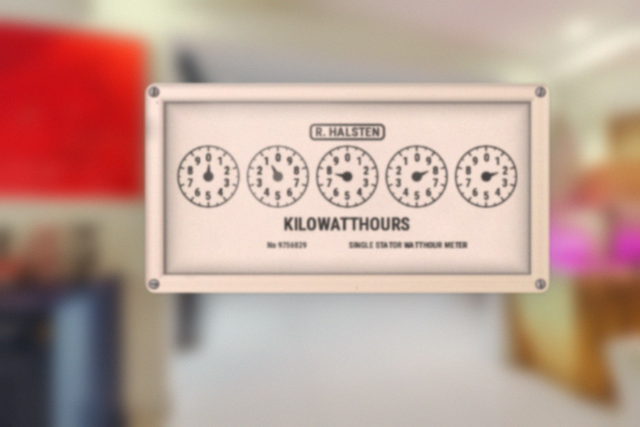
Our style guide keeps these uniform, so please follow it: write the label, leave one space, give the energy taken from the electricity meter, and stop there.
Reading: 782 kWh
